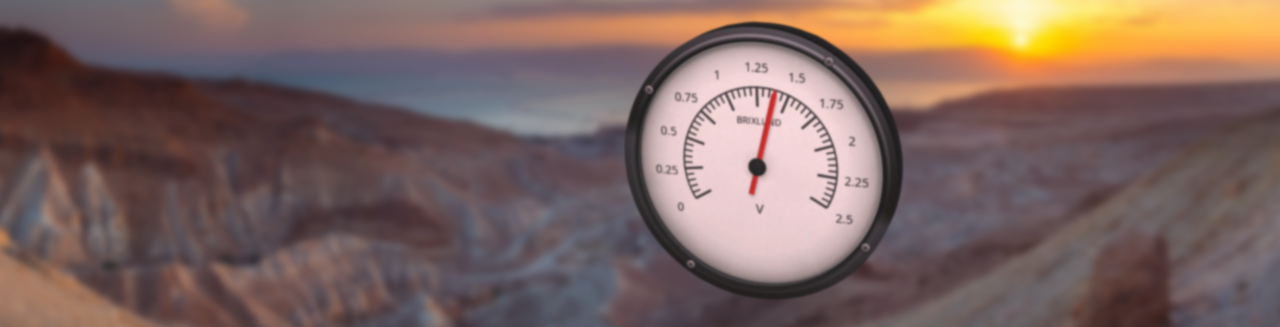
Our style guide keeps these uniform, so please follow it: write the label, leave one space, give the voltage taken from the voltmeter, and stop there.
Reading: 1.4 V
